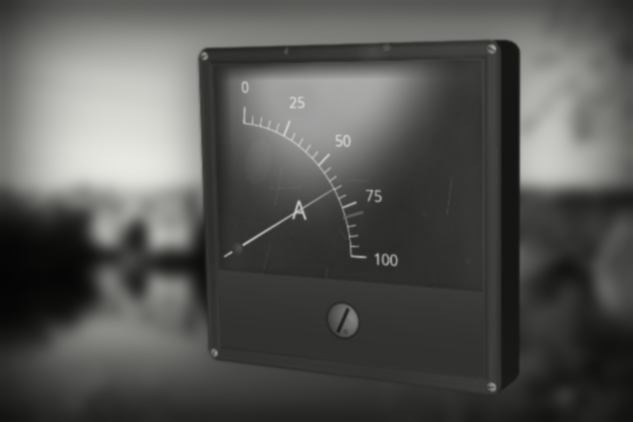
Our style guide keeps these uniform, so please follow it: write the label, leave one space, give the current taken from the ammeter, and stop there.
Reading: 65 A
